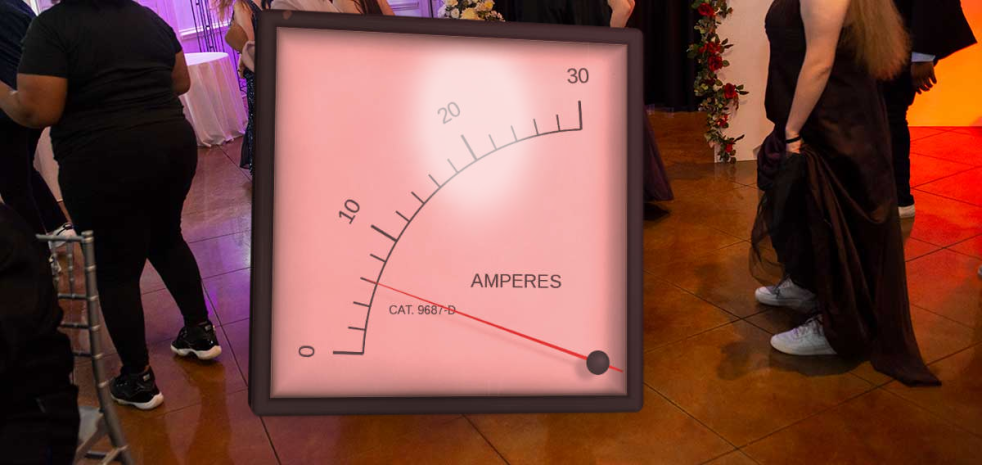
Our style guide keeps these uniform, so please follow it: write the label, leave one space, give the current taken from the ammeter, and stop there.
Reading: 6 A
